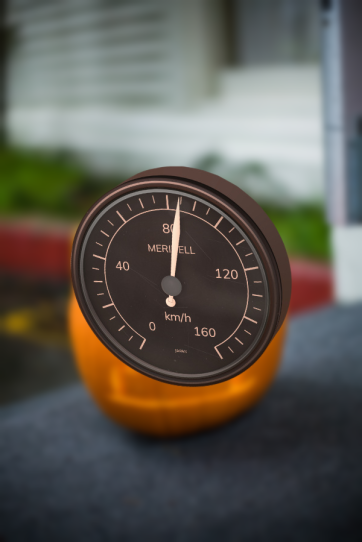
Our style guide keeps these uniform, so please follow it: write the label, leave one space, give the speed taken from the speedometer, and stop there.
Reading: 85 km/h
